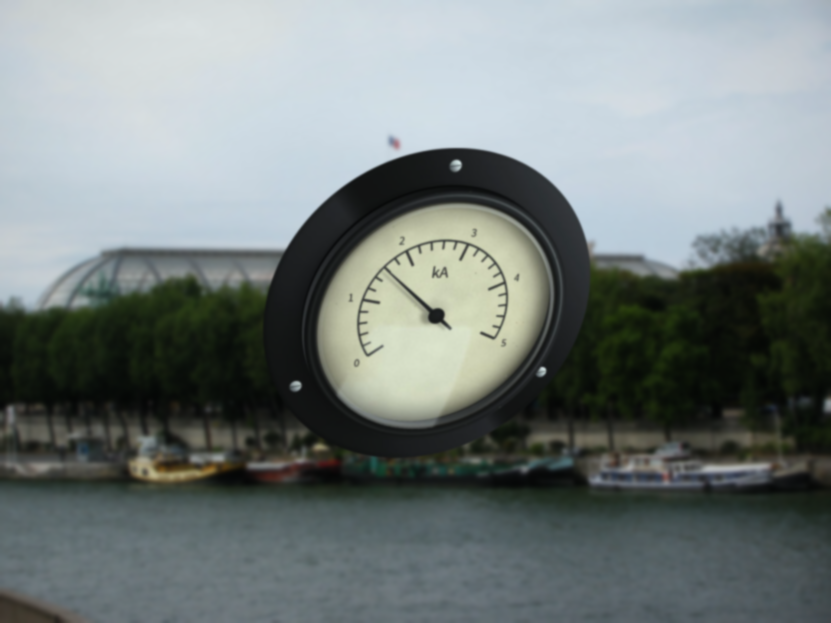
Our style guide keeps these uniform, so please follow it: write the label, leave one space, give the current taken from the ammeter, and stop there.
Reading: 1.6 kA
